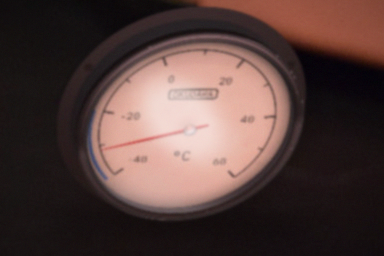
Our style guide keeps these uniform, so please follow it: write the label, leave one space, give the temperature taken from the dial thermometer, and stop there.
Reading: -30 °C
